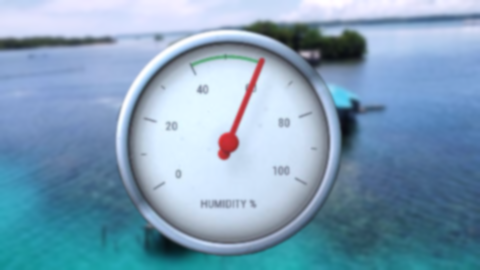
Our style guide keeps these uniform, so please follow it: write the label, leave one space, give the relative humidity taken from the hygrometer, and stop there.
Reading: 60 %
